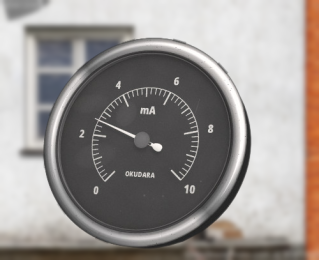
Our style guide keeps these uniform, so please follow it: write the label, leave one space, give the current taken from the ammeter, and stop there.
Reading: 2.6 mA
